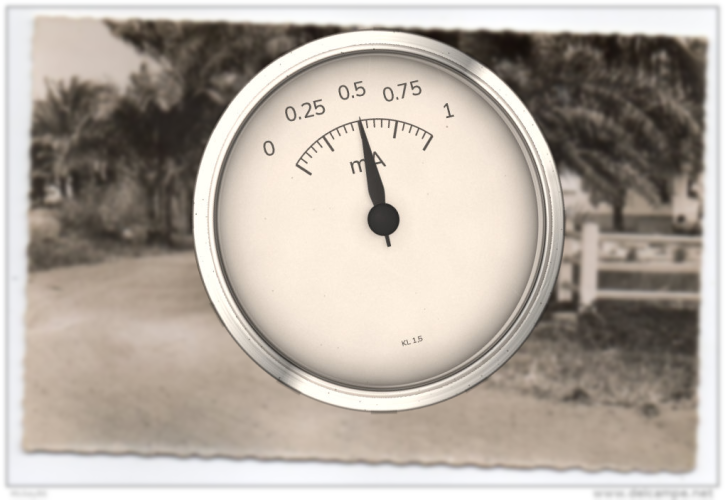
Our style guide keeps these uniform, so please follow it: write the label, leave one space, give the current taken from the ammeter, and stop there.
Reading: 0.5 mA
